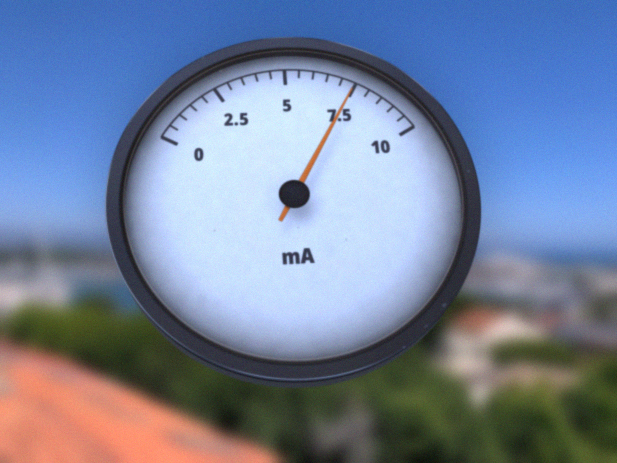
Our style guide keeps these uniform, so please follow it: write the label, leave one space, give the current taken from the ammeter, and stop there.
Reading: 7.5 mA
